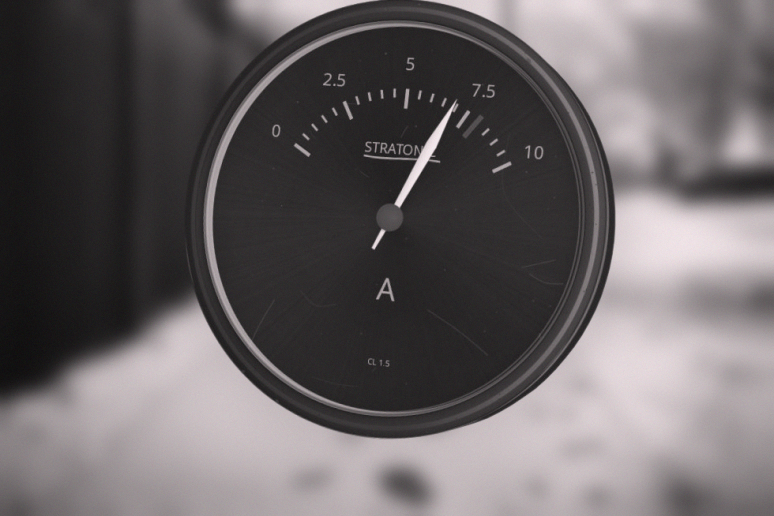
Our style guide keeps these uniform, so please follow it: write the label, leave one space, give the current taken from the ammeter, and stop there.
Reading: 7 A
